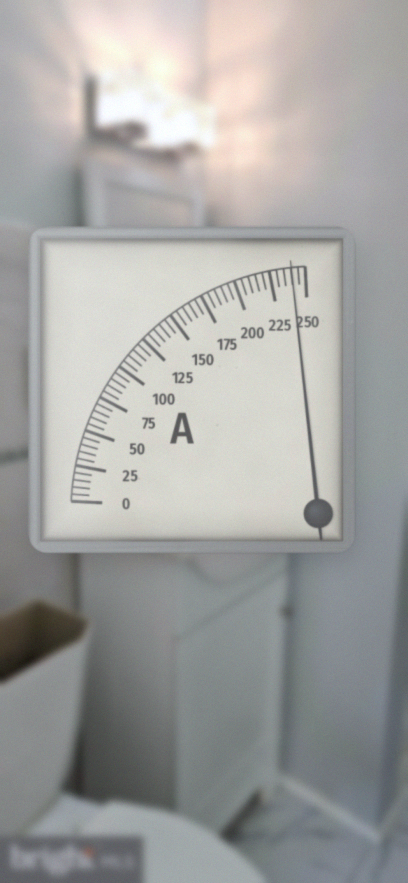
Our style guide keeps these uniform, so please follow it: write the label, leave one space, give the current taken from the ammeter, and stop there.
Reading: 240 A
